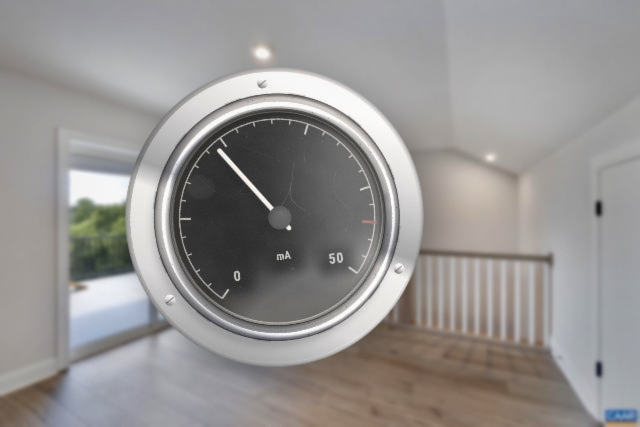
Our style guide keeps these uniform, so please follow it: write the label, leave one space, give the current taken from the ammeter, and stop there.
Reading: 19 mA
